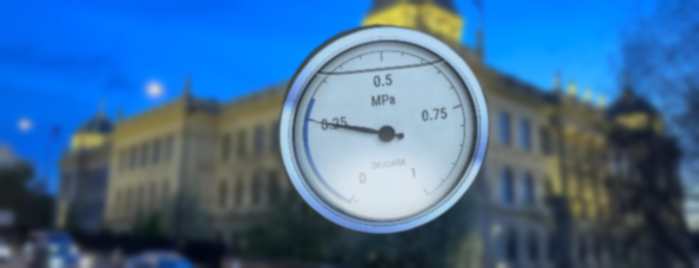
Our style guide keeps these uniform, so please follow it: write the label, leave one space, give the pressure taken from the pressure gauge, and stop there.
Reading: 0.25 MPa
